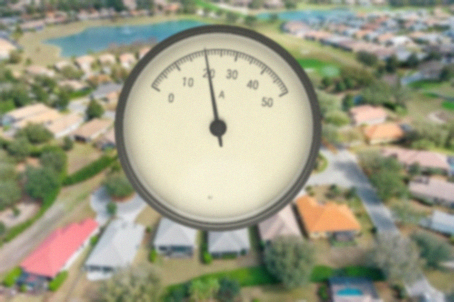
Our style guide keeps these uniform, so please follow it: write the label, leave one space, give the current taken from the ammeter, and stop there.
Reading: 20 A
